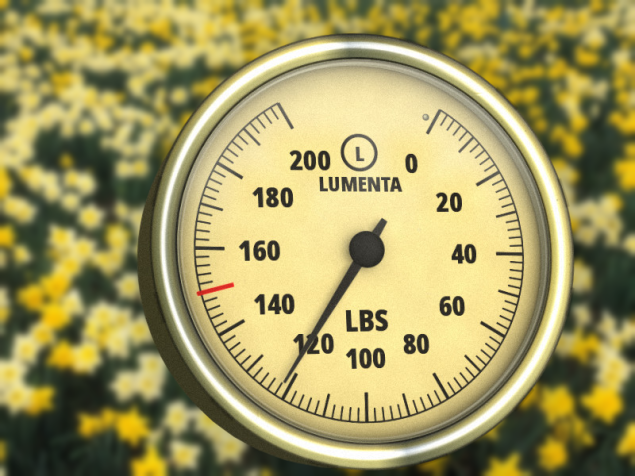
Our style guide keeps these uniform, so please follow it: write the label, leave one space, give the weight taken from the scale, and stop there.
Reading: 122 lb
